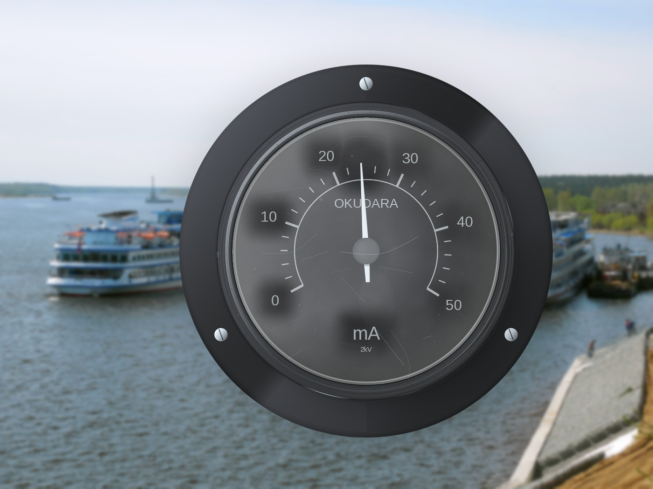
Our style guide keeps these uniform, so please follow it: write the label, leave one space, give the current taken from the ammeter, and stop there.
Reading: 24 mA
